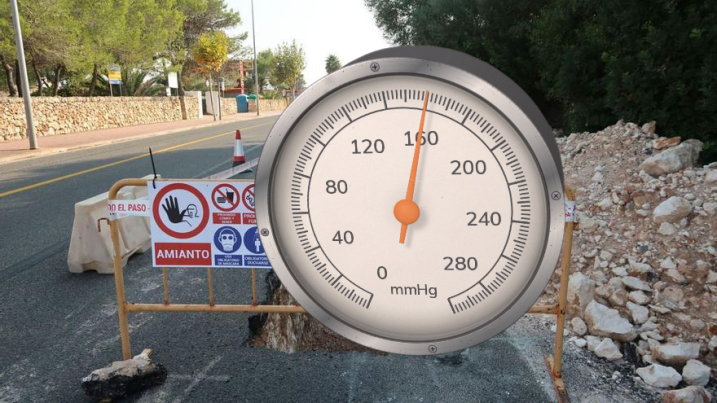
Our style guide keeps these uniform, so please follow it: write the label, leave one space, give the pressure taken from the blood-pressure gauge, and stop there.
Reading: 160 mmHg
